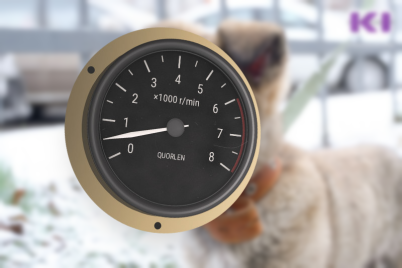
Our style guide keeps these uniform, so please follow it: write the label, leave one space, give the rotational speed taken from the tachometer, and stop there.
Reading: 500 rpm
